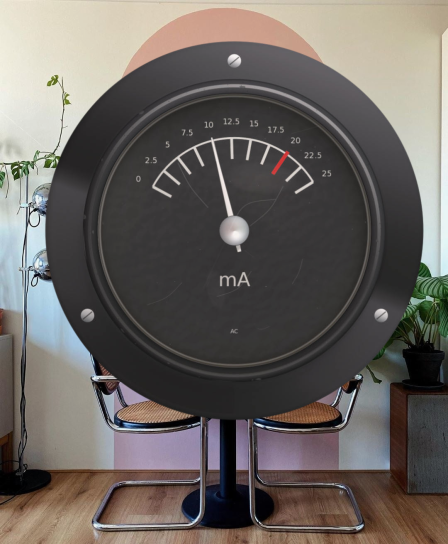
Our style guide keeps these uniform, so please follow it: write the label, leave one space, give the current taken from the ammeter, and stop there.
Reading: 10 mA
